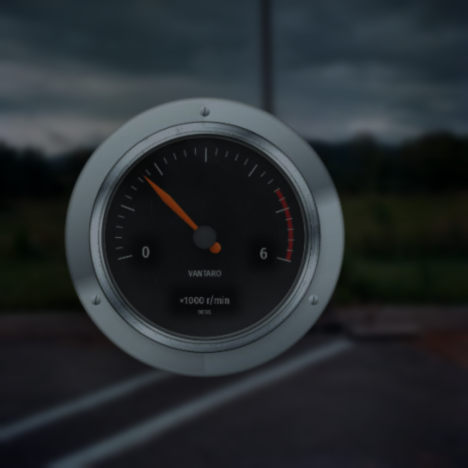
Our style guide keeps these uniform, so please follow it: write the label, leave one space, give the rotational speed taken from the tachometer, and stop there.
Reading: 1700 rpm
